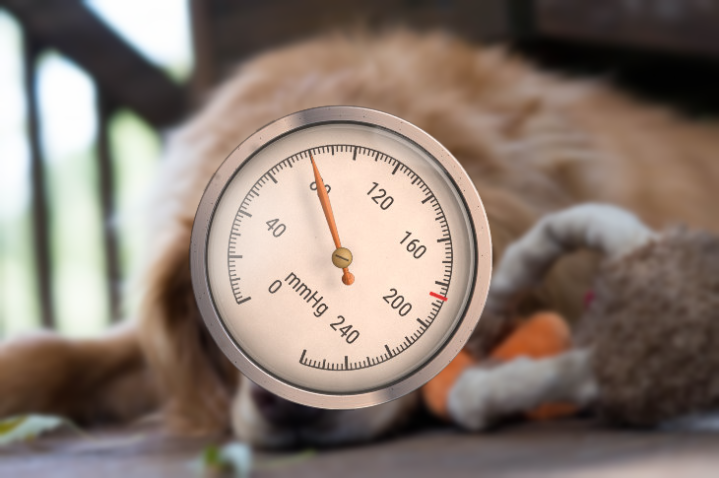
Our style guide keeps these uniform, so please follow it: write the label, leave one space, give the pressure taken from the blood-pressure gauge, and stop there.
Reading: 80 mmHg
